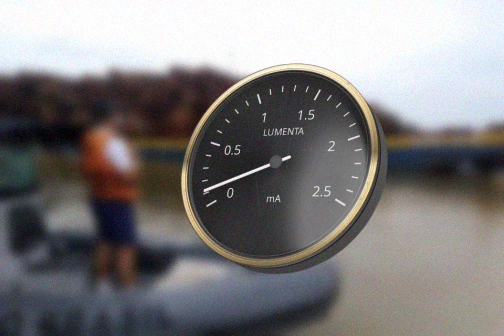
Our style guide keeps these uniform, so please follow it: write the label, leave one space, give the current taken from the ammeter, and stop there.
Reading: 0.1 mA
